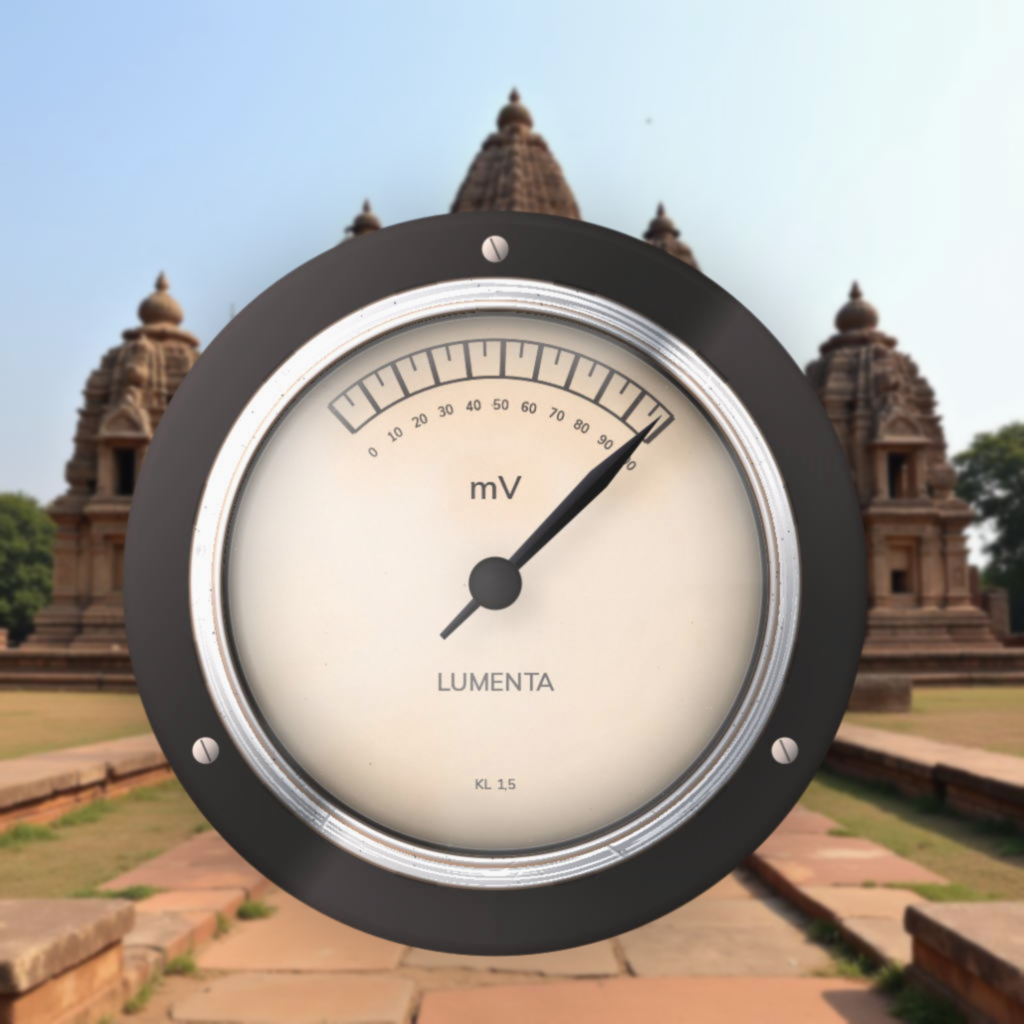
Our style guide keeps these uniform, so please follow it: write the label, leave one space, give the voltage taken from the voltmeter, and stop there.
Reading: 97.5 mV
